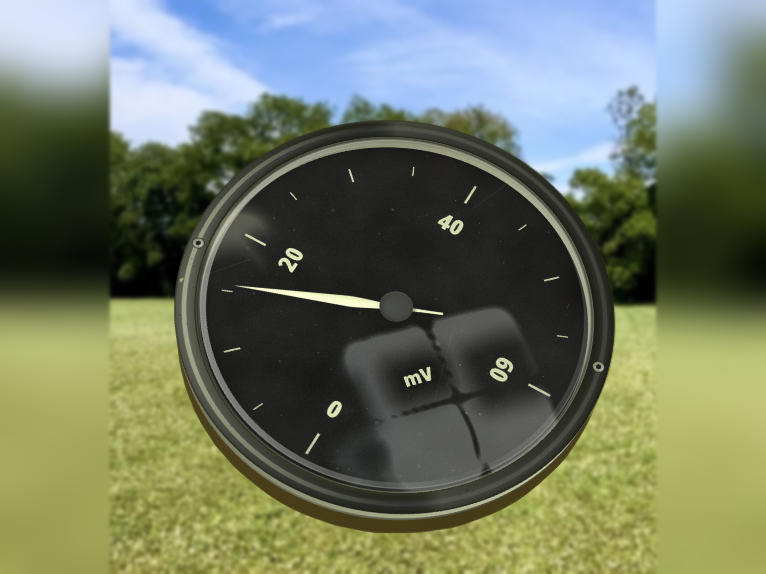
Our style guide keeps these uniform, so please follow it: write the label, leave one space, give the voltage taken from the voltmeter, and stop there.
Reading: 15 mV
